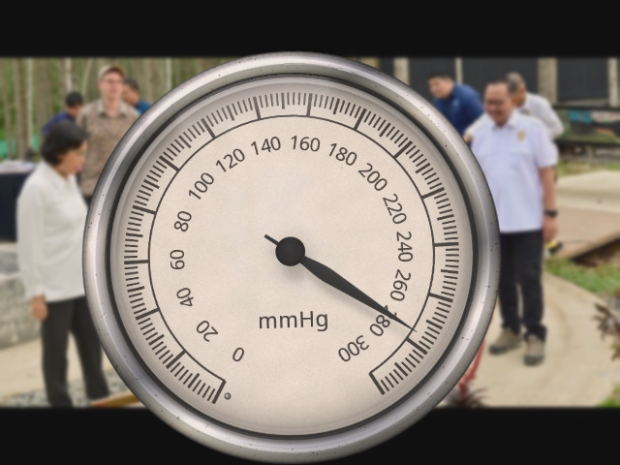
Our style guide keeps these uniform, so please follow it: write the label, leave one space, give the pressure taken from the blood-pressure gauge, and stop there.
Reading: 276 mmHg
